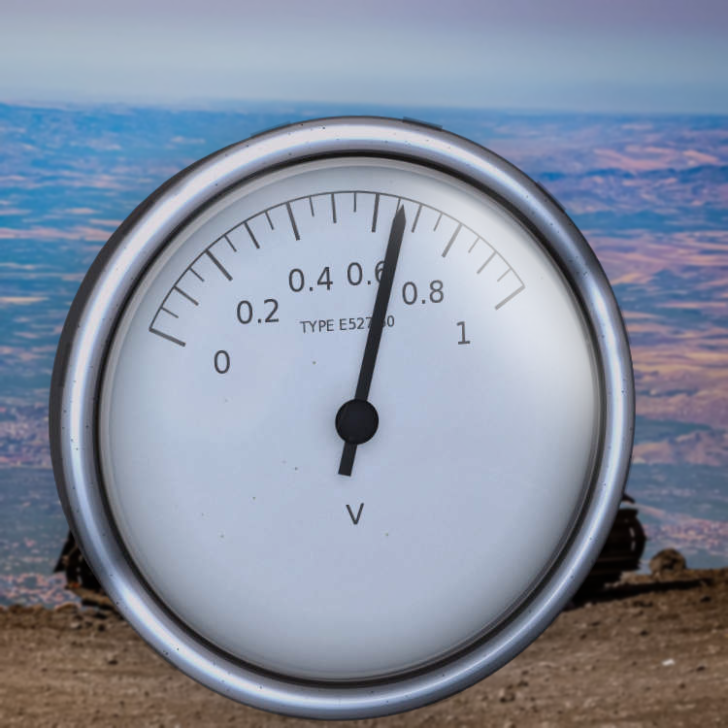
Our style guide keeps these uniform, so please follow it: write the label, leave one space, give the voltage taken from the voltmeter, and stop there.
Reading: 0.65 V
